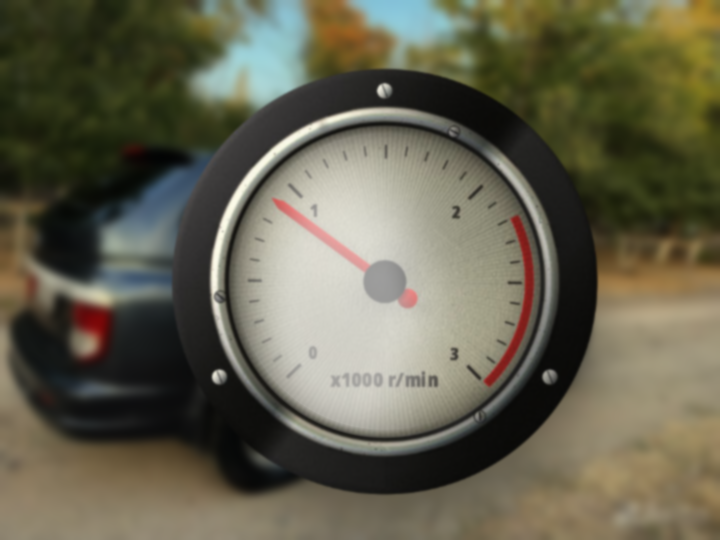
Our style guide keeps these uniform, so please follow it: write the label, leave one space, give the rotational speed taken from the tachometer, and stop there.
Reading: 900 rpm
